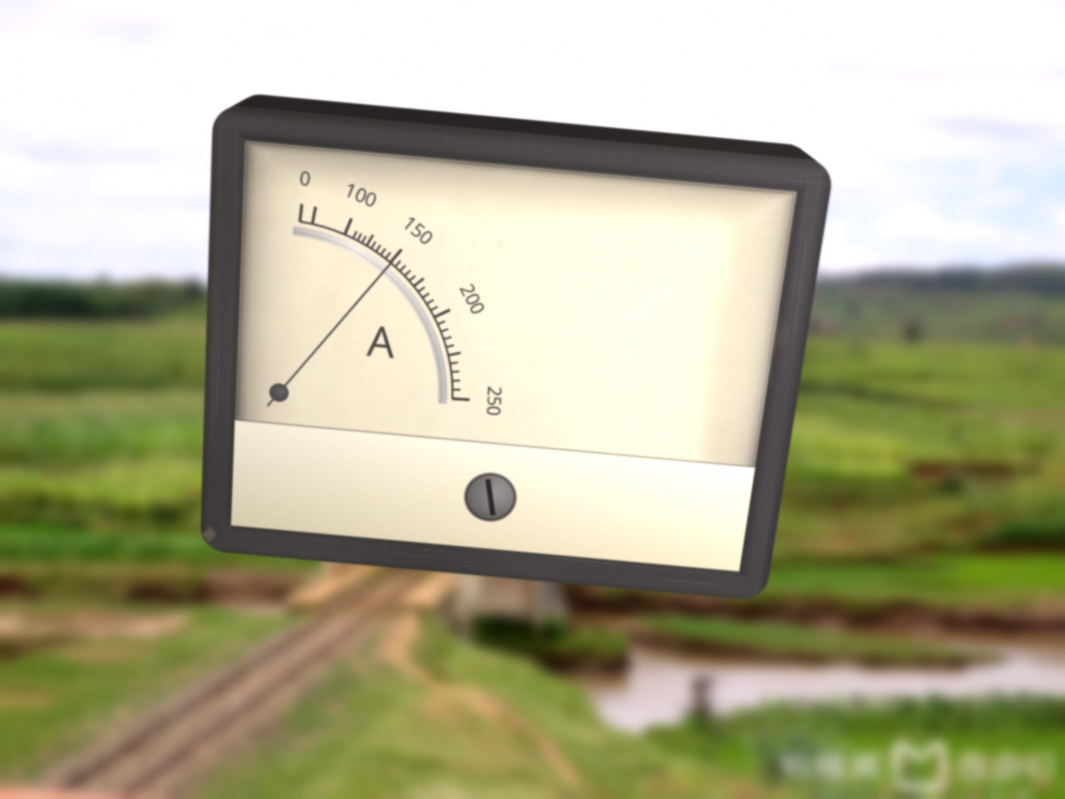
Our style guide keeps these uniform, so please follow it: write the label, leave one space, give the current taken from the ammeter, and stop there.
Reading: 150 A
